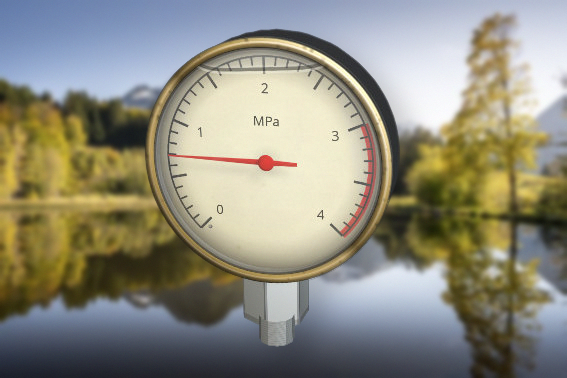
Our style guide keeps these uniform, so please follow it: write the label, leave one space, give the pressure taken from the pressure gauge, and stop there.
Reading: 0.7 MPa
